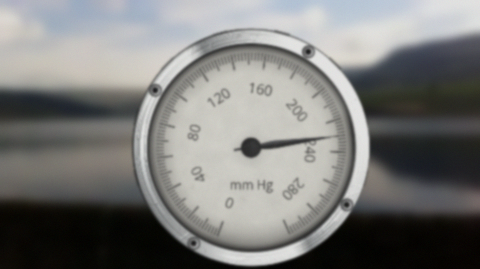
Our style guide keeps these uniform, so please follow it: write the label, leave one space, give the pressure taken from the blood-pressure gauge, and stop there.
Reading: 230 mmHg
